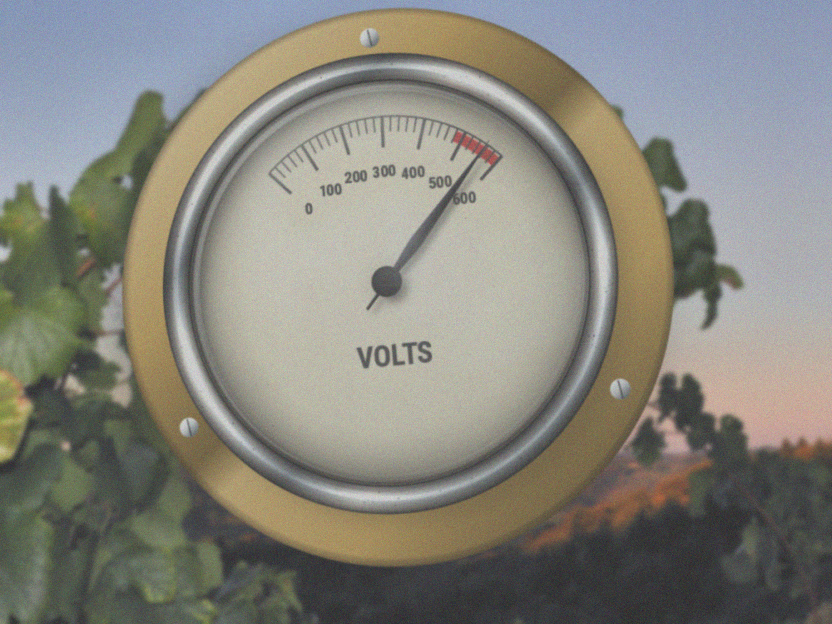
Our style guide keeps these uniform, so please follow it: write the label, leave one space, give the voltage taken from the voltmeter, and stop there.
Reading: 560 V
